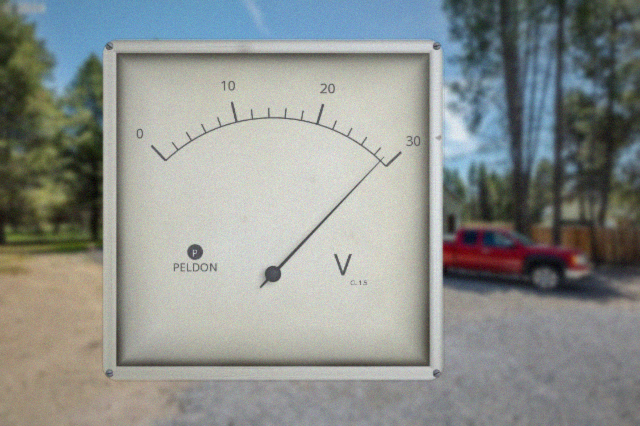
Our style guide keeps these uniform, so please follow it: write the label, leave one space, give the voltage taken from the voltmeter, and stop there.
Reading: 29 V
